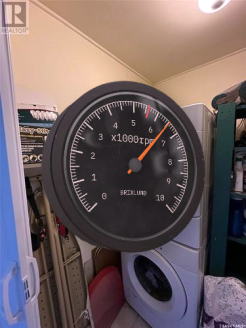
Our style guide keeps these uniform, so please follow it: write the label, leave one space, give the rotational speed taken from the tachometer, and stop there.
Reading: 6500 rpm
